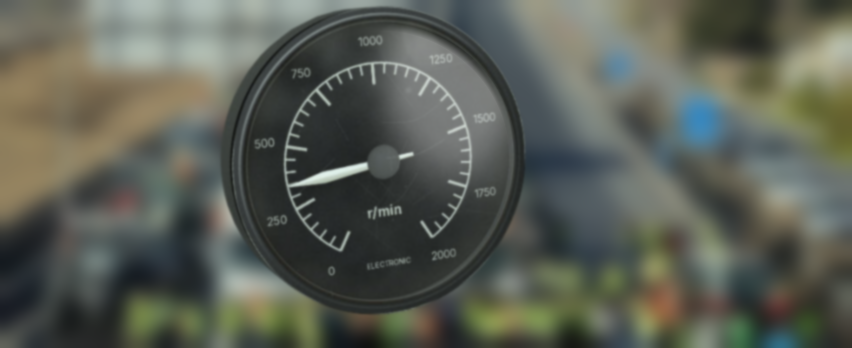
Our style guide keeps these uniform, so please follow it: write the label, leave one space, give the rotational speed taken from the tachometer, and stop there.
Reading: 350 rpm
